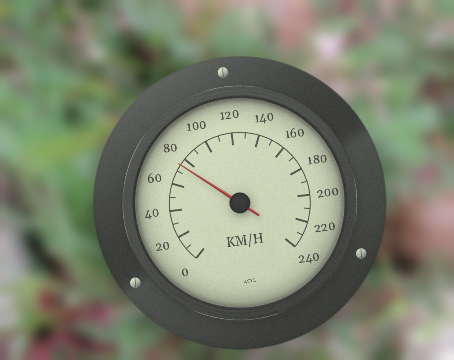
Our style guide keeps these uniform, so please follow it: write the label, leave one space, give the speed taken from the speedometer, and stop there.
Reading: 75 km/h
